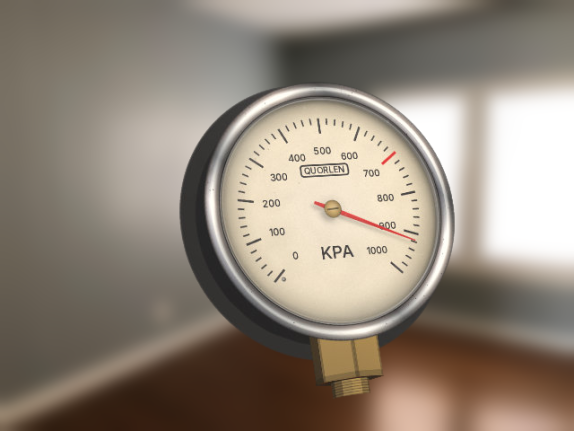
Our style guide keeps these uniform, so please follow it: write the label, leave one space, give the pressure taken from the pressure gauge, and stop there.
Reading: 920 kPa
